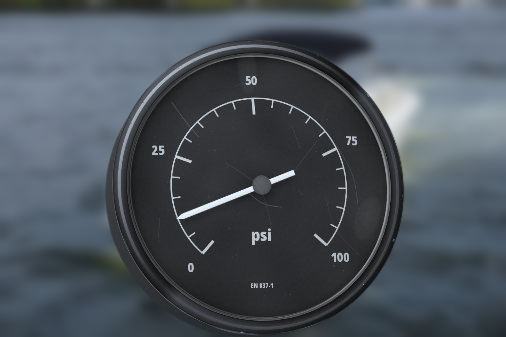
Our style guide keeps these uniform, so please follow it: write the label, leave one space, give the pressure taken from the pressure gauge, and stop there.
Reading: 10 psi
